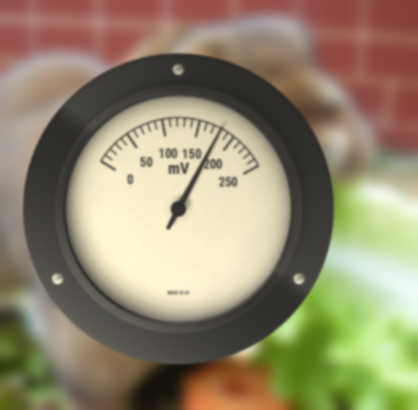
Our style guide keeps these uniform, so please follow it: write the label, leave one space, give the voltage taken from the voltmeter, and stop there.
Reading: 180 mV
